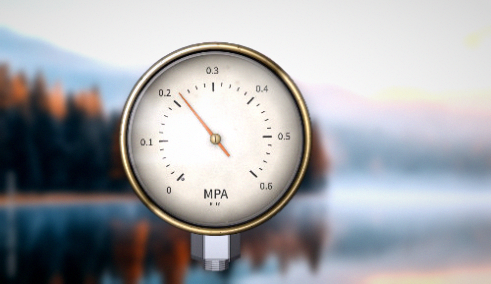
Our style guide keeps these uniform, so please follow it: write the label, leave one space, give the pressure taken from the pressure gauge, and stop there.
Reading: 0.22 MPa
